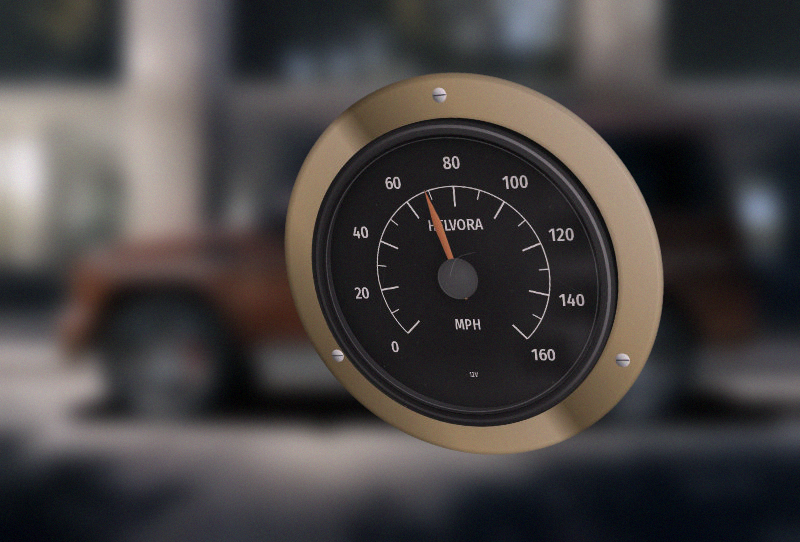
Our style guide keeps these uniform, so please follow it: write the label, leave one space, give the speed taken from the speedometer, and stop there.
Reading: 70 mph
